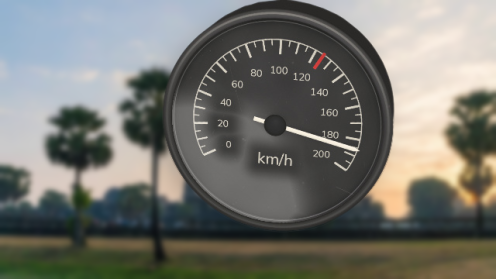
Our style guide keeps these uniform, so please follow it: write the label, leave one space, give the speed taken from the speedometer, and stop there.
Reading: 185 km/h
